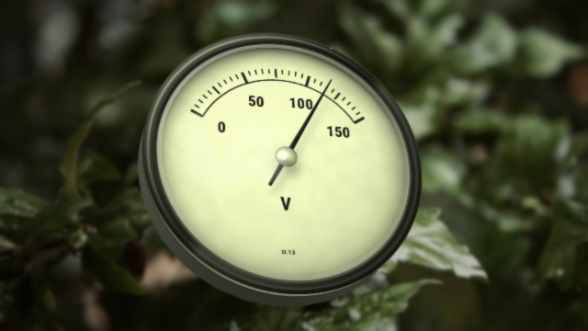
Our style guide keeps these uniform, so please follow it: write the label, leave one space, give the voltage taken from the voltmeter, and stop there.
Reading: 115 V
